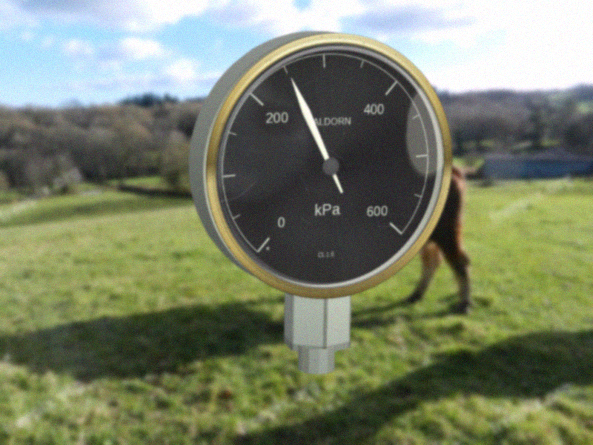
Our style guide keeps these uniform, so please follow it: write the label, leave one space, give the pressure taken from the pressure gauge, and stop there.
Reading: 250 kPa
